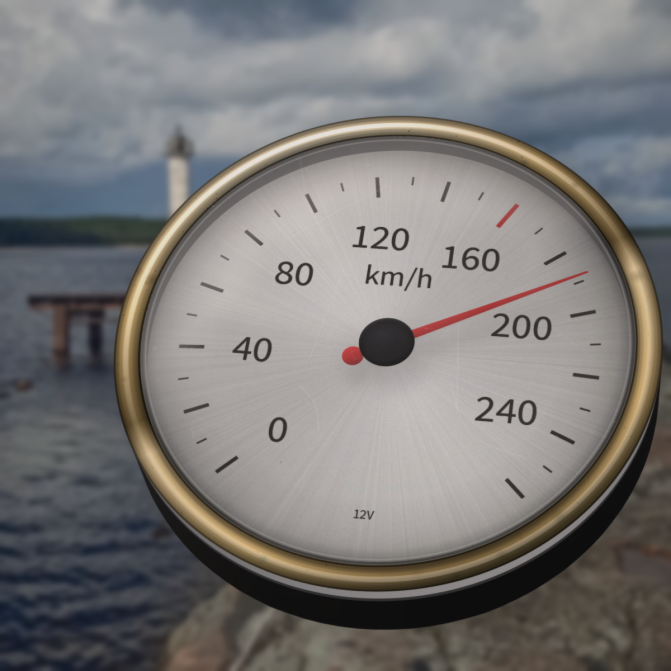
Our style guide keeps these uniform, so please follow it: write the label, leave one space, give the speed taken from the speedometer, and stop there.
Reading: 190 km/h
